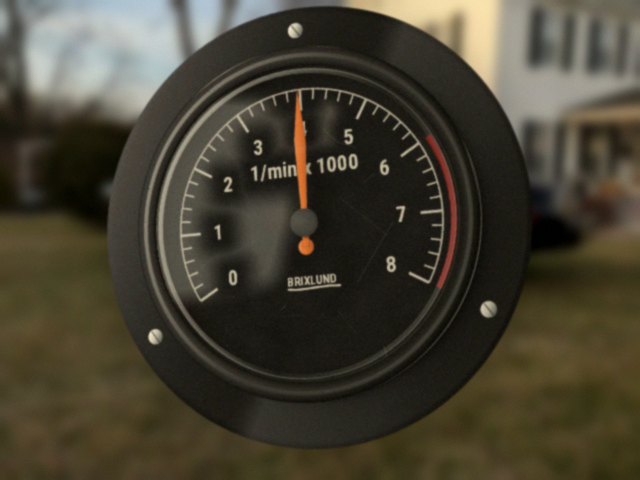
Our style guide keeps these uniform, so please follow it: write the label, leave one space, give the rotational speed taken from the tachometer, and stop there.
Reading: 4000 rpm
